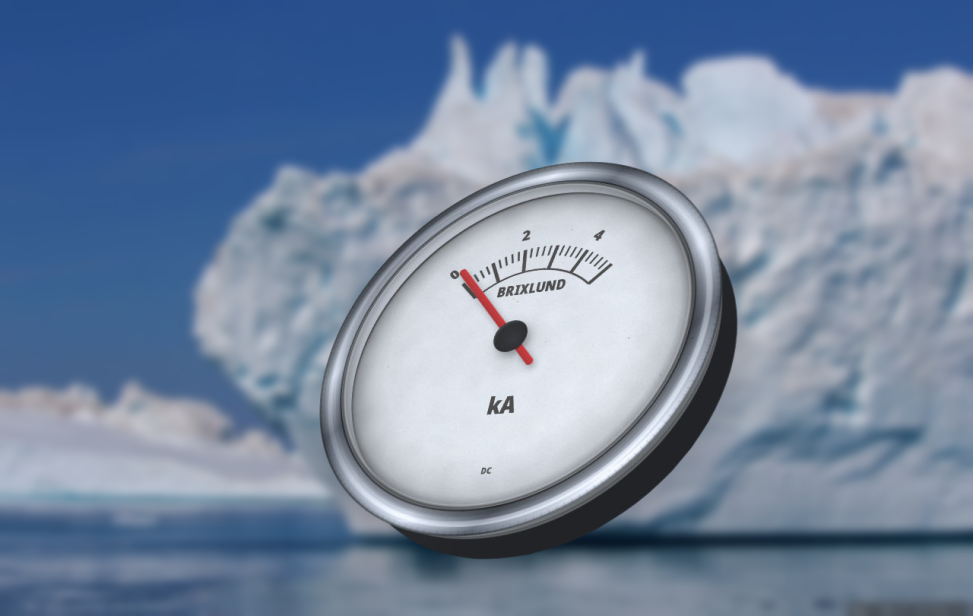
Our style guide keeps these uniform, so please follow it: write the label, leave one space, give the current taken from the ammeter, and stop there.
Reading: 0.2 kA
